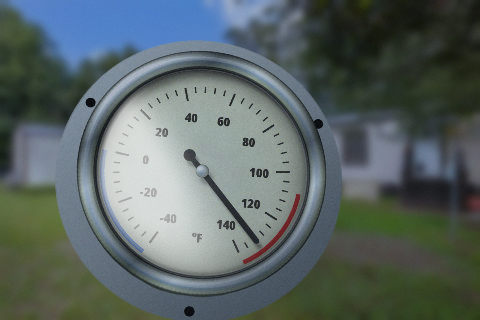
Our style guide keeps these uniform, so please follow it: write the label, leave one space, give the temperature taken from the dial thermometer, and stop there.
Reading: 132 °F
